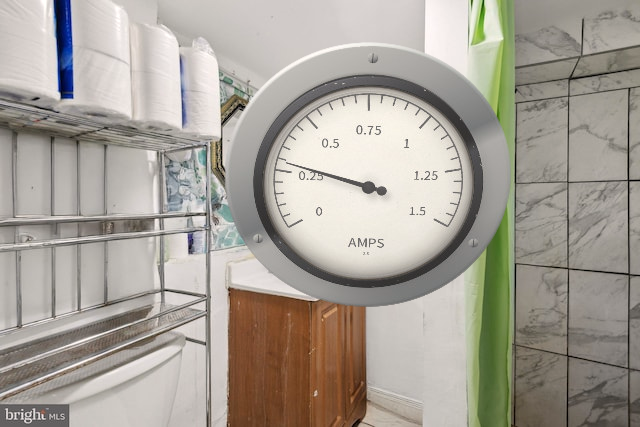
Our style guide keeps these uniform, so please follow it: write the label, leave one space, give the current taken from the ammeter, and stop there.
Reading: 0.3 A
